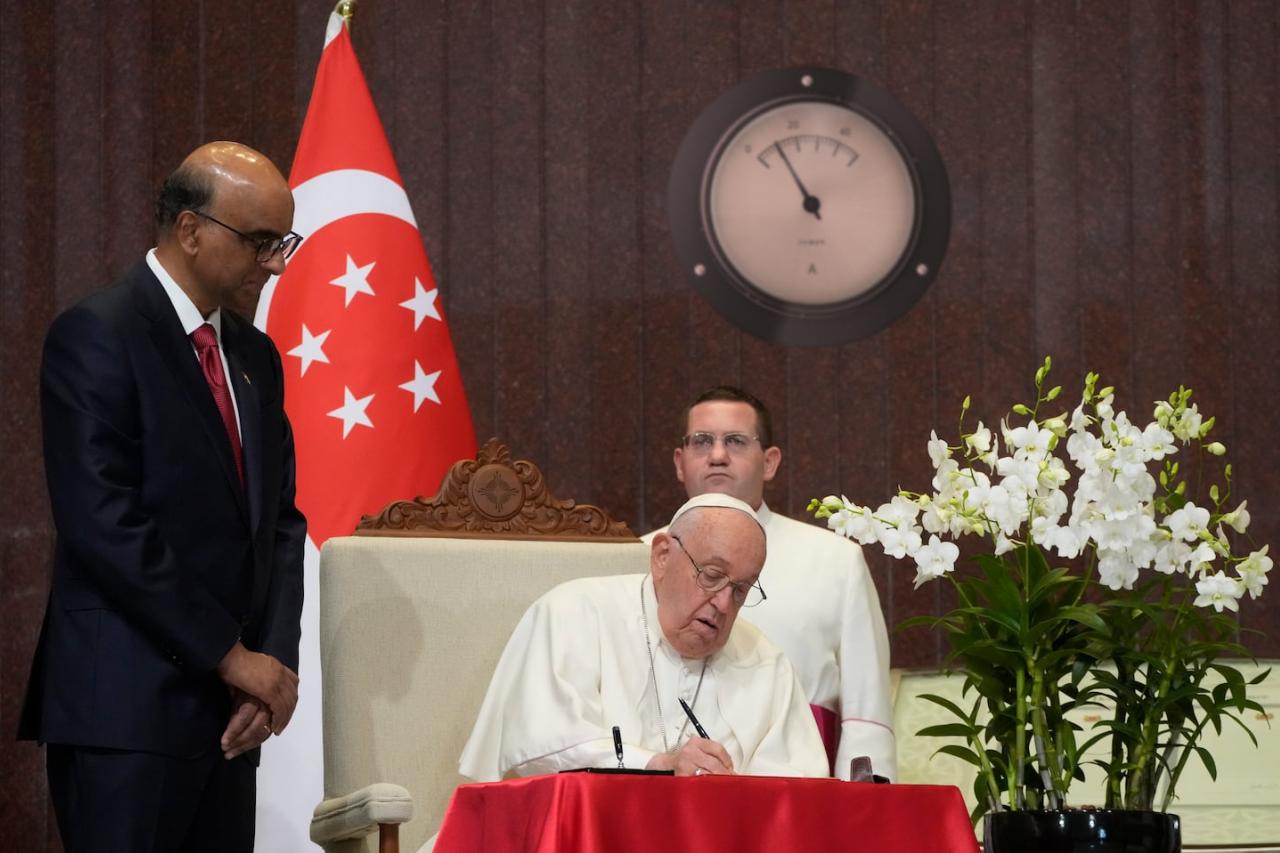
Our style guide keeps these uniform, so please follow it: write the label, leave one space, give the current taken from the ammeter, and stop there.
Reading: 10 A
